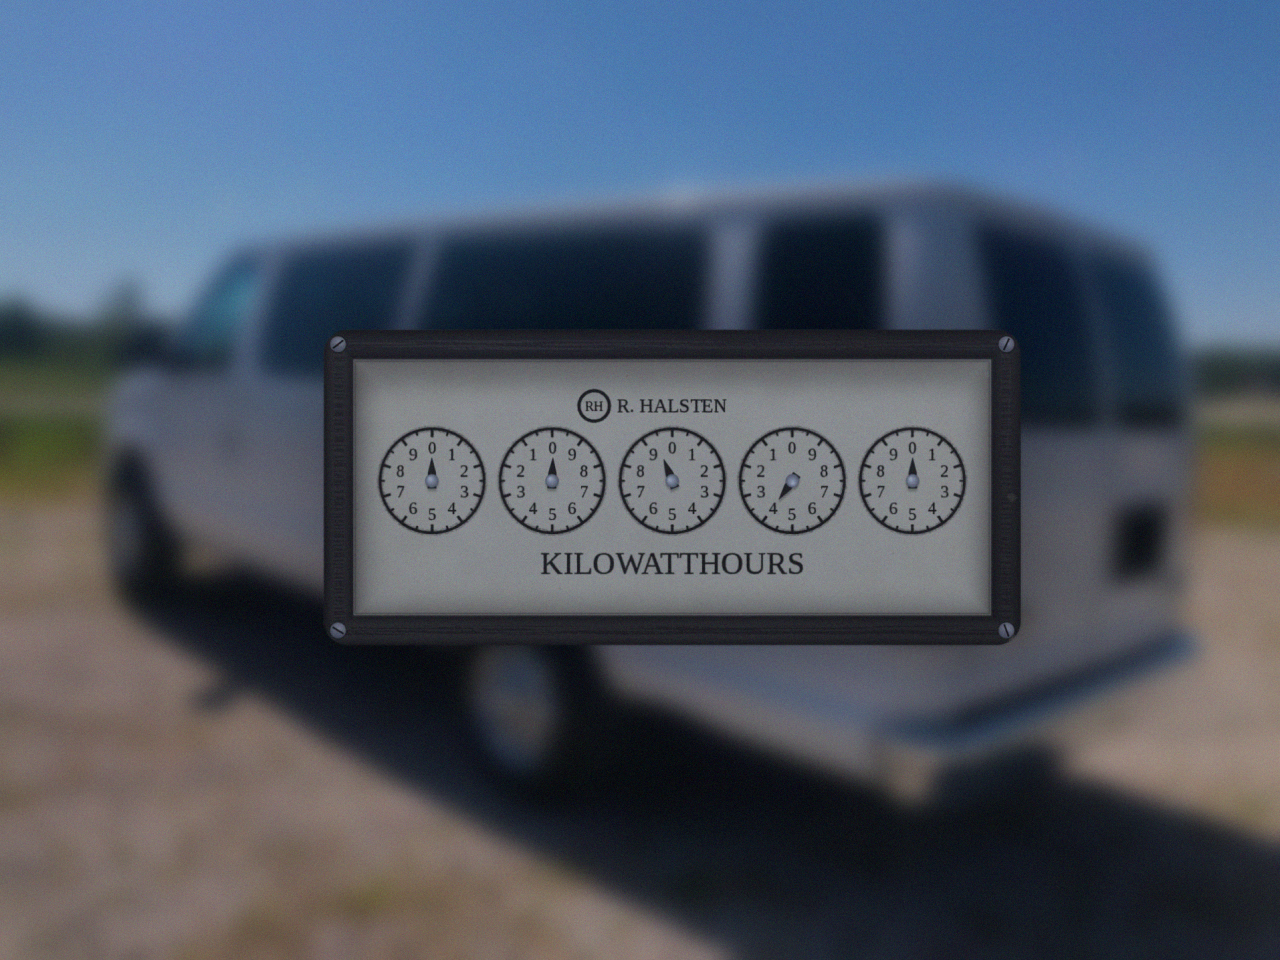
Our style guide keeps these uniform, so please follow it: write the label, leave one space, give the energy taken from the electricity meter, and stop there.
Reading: 99940 kWh
